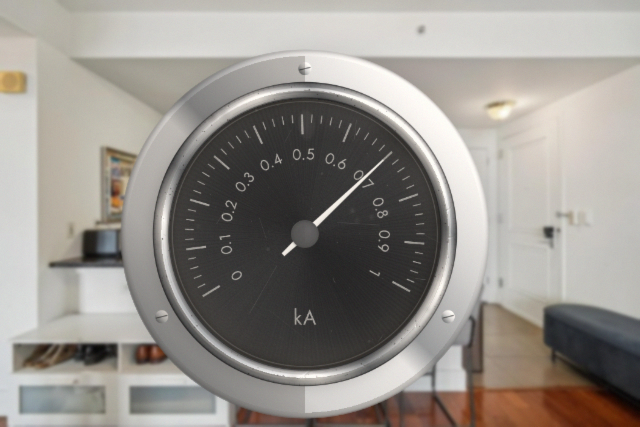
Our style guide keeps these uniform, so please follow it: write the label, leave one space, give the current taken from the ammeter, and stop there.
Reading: 0.7 kA
